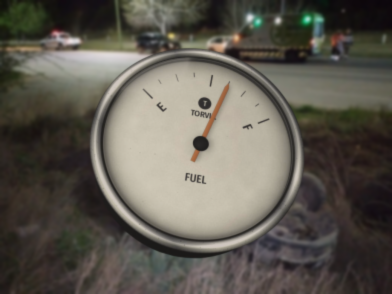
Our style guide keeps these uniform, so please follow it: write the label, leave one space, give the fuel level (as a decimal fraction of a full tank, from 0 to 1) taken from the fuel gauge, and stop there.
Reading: 0.625
